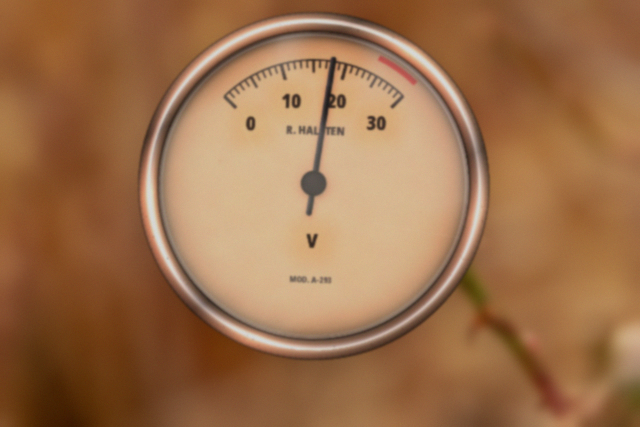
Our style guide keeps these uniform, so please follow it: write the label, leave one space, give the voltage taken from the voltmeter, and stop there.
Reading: 18 V
